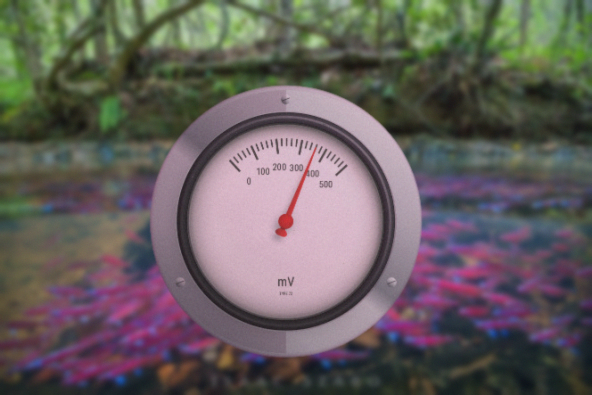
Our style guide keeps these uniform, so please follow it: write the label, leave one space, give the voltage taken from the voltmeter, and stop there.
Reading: 360 mV
